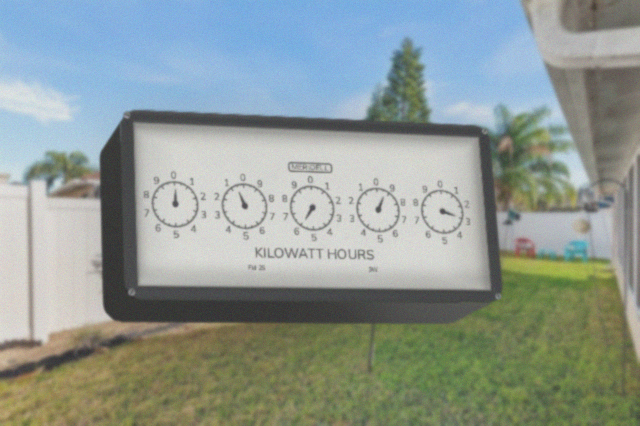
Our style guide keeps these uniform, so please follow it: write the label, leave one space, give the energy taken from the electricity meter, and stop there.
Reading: 593 kWh
